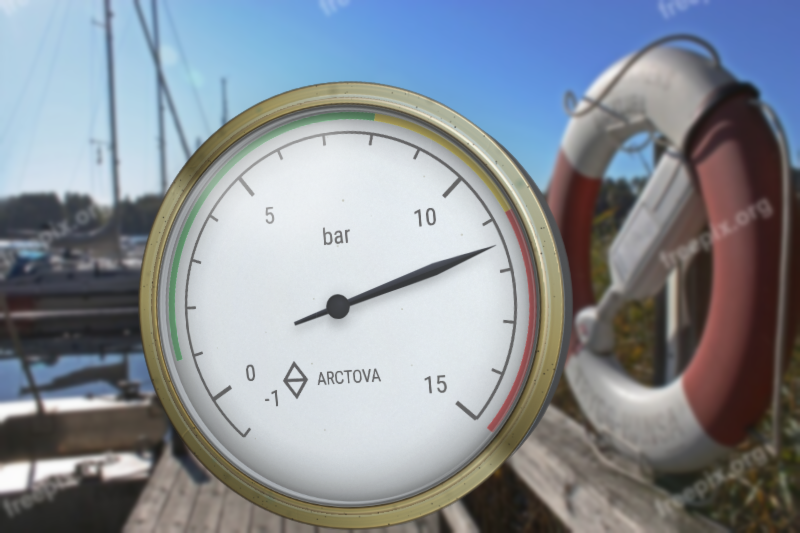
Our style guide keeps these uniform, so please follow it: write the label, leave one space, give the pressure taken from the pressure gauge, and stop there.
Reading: 11.5 bar
